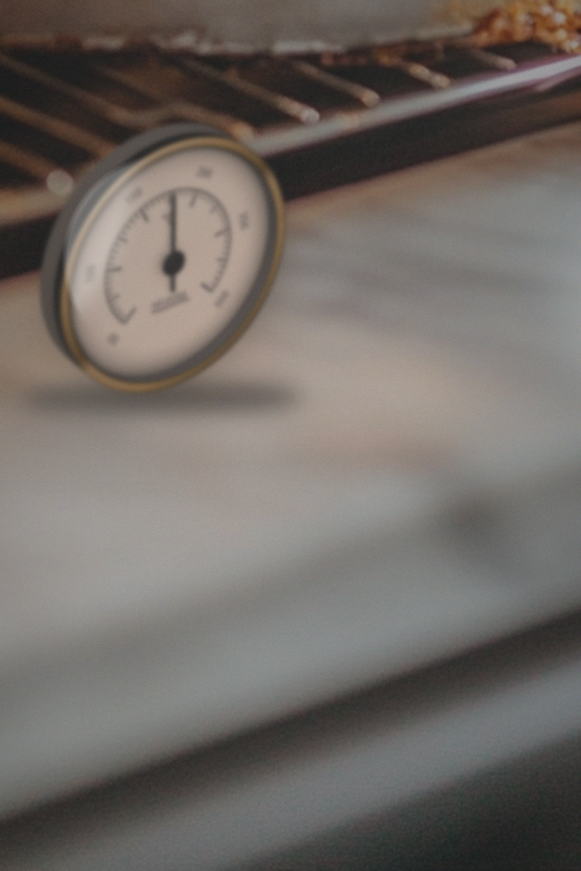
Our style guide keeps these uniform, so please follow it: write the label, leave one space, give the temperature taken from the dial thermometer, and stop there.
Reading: 175 °C
